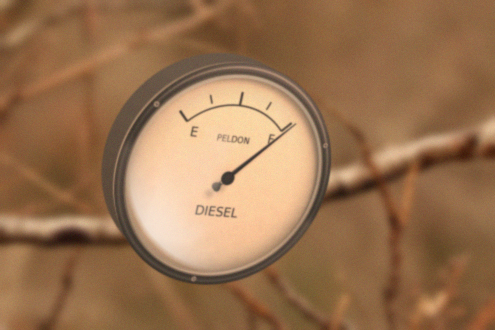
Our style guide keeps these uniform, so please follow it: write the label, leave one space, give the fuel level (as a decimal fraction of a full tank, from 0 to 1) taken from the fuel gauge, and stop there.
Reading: 1
